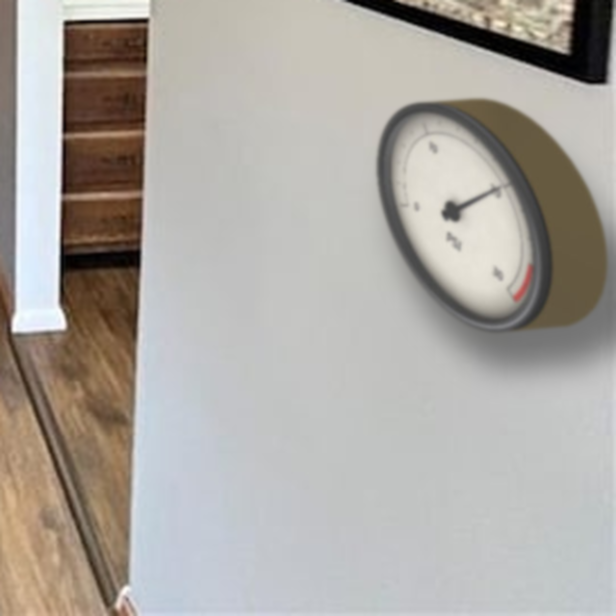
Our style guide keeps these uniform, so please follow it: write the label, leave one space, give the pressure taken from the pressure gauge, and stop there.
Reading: 20 psi
